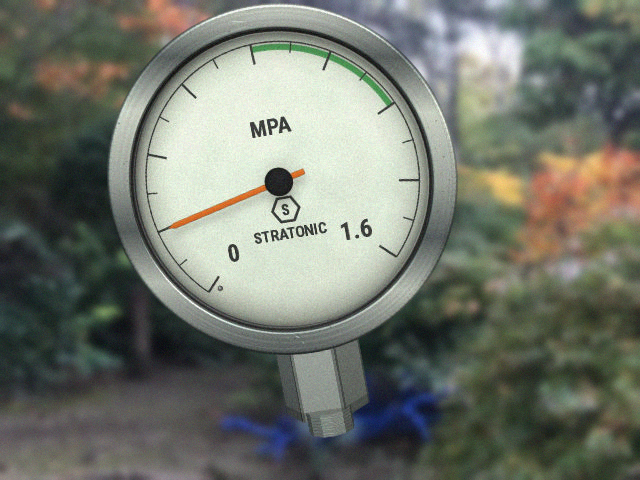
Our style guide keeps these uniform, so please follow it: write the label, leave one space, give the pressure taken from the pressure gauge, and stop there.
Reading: 0.2 MPa
